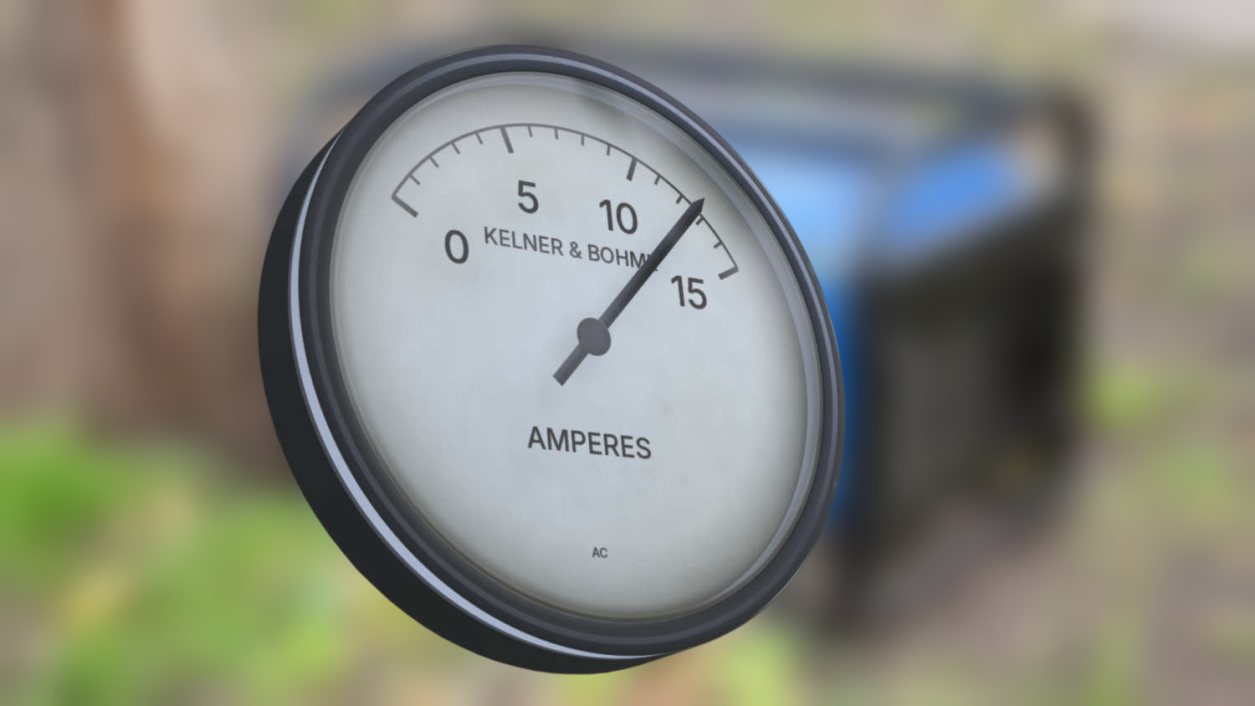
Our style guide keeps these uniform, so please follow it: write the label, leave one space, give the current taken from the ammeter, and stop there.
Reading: 12.5 A
